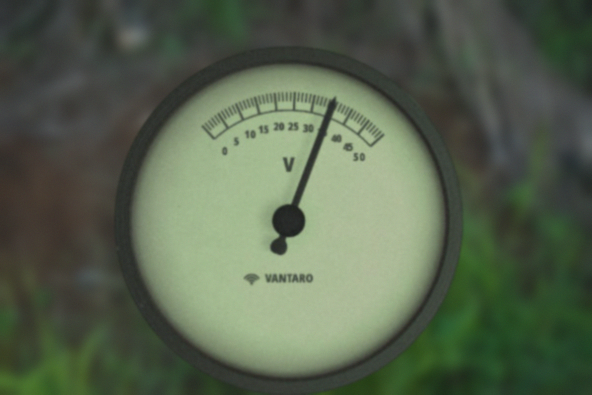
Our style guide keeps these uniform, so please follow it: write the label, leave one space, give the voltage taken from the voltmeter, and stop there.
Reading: 35 V
